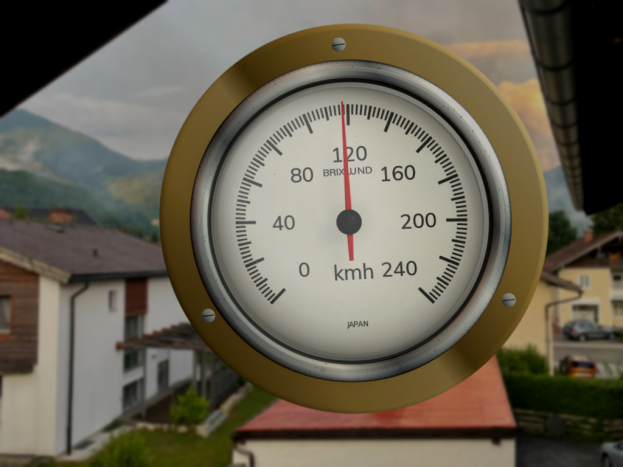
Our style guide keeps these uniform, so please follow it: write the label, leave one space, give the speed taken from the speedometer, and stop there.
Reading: 118 km/h
